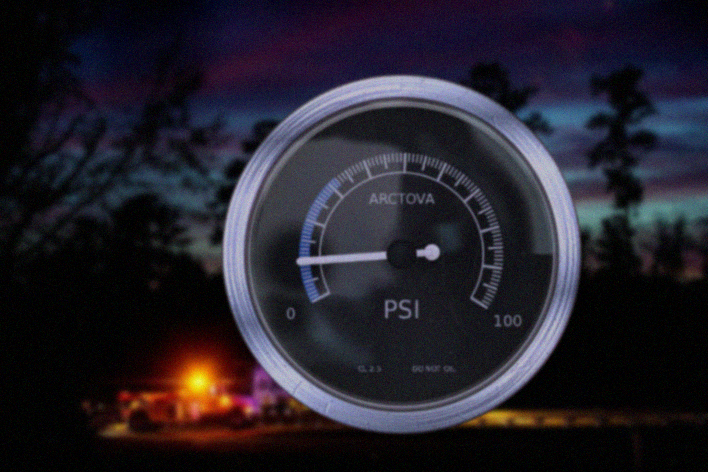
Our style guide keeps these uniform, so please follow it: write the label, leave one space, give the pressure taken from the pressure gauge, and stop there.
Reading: 10 psi
